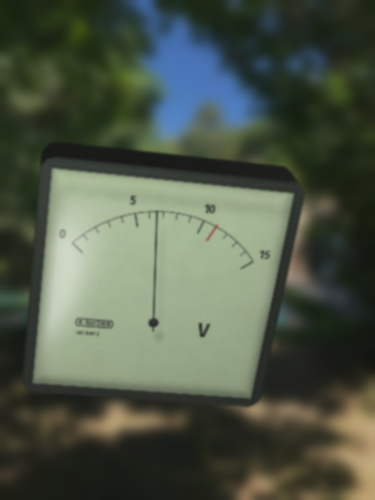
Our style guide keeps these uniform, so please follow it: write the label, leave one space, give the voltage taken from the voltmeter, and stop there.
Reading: 6.5 V
